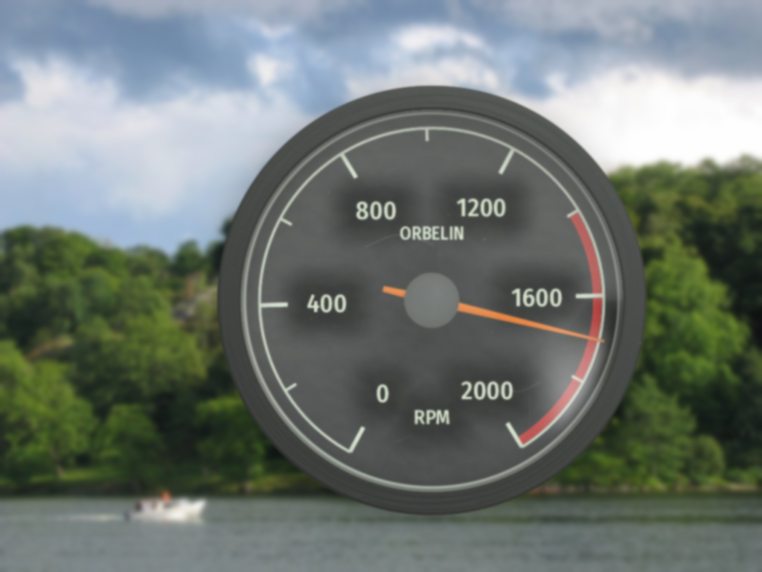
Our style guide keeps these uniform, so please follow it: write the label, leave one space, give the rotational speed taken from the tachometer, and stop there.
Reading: 1700 rpm
